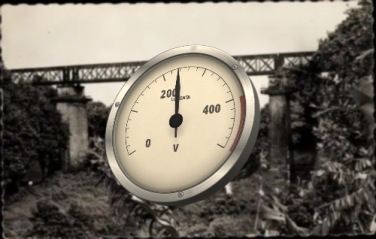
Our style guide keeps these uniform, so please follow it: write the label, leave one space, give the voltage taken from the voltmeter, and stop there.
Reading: 240 V
